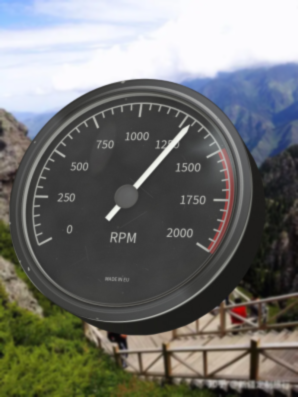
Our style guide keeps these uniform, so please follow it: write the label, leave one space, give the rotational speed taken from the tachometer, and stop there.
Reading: 1300 rpm
